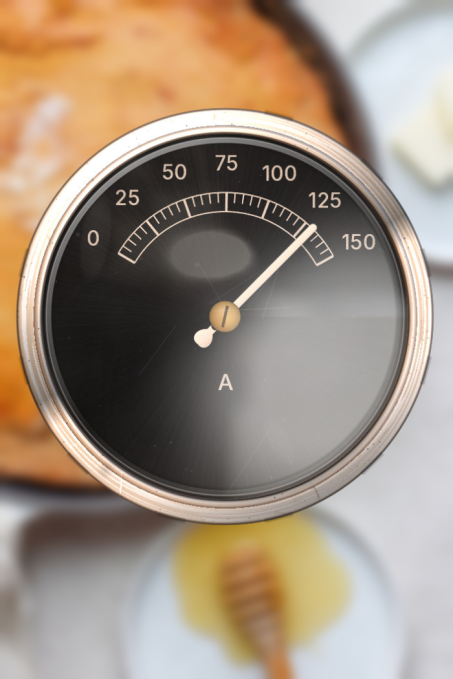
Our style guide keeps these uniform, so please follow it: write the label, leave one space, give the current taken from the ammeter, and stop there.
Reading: 130 A
